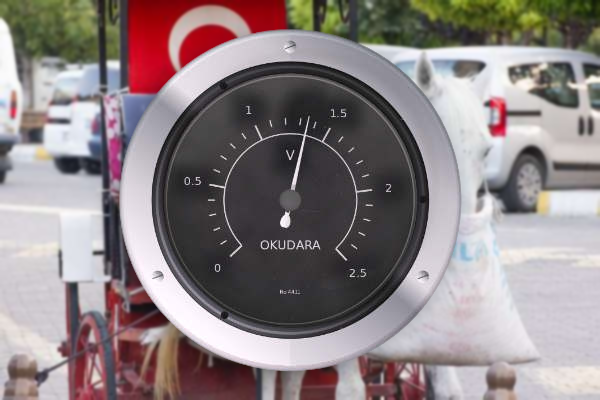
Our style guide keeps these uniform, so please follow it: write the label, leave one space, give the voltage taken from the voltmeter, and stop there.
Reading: 1.35 V
